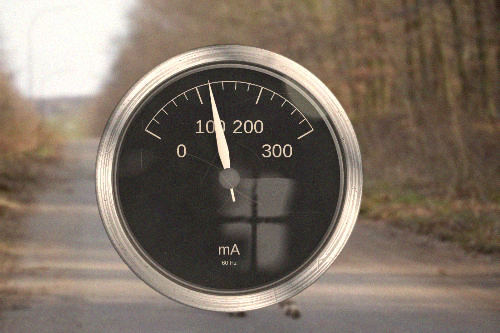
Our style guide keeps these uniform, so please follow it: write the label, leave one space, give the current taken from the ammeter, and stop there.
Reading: 120 mA
